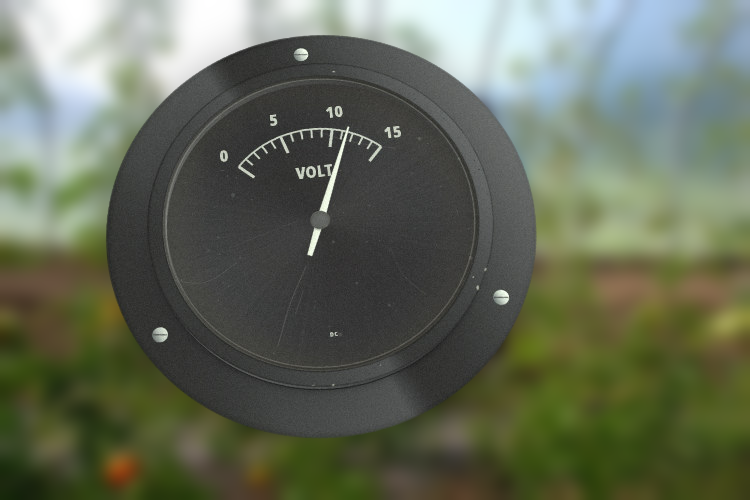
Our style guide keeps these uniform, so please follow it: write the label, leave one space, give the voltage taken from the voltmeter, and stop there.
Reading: 11.5 V
